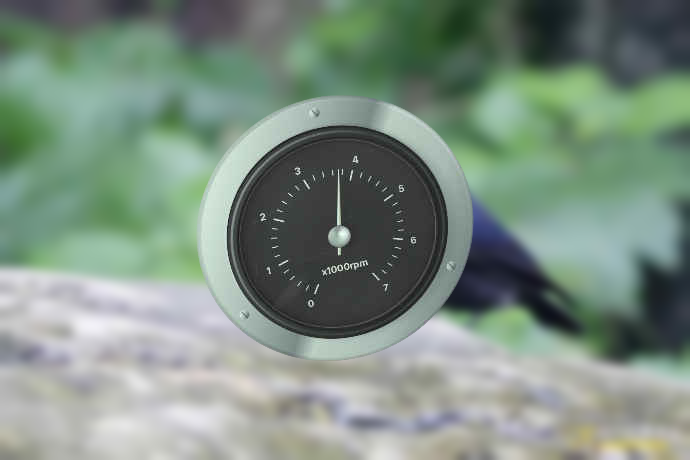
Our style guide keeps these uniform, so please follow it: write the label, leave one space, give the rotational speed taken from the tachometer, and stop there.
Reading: 3700 rpm
